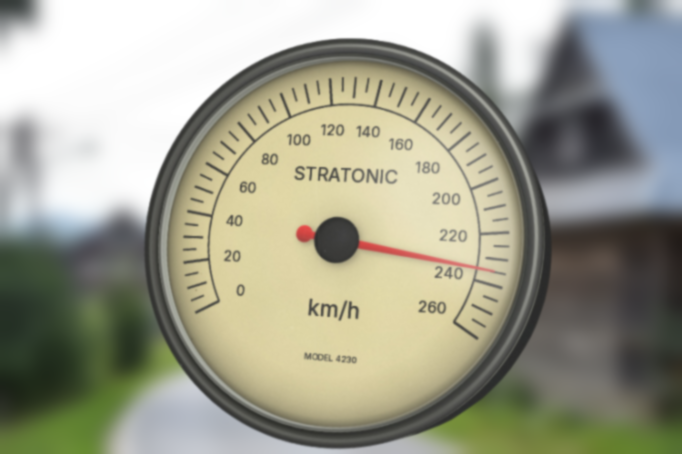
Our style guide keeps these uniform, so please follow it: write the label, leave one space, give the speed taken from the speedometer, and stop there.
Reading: 235 km/h
